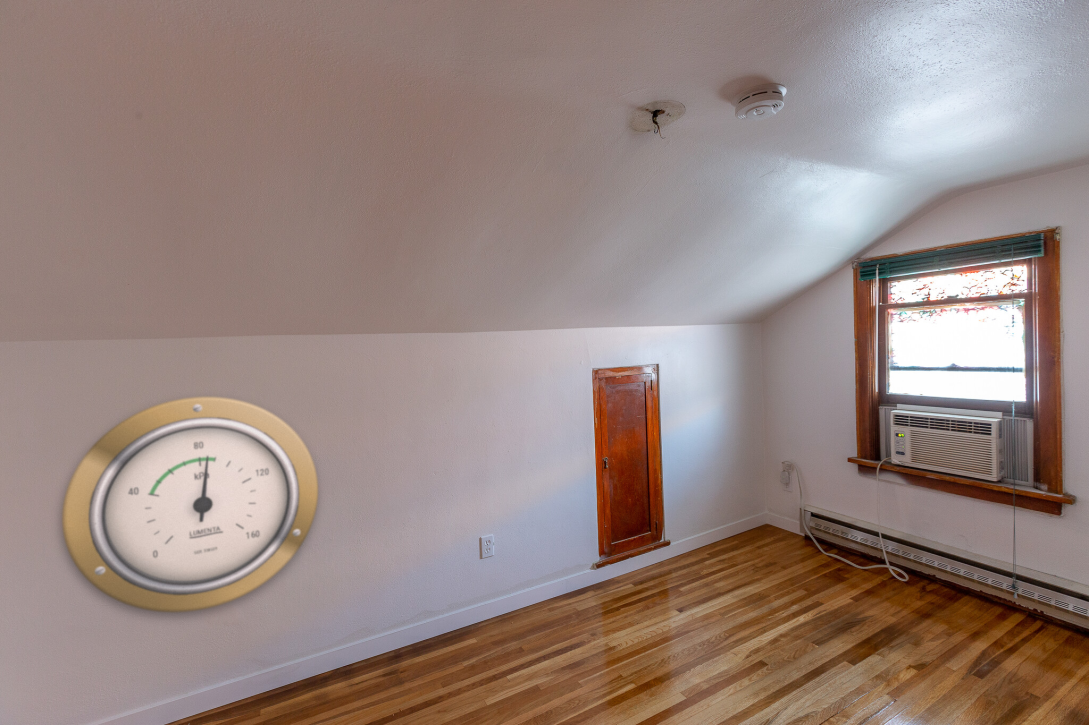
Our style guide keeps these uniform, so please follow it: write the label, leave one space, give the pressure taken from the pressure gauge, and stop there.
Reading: 85 kPa
